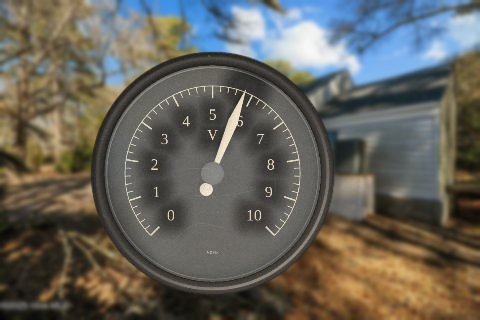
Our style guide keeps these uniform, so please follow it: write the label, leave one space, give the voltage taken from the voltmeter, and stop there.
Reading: 5.8 V
